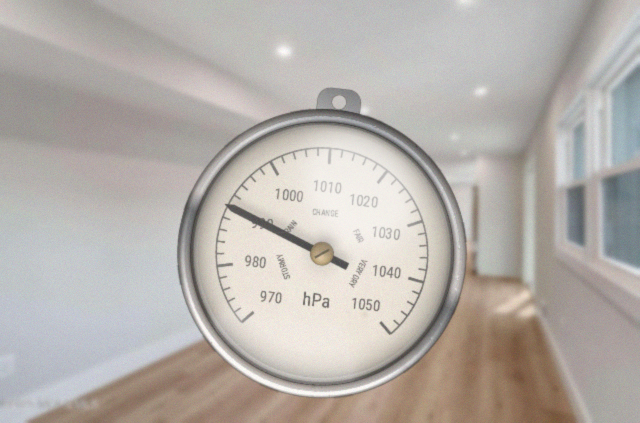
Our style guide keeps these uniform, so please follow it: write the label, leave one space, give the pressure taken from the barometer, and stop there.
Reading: 990 hPa
